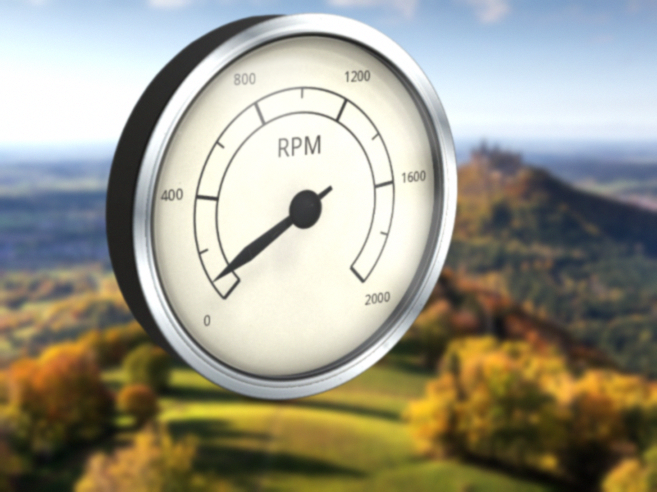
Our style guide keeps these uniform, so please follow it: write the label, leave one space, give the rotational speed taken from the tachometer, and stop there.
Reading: 100 rpm
